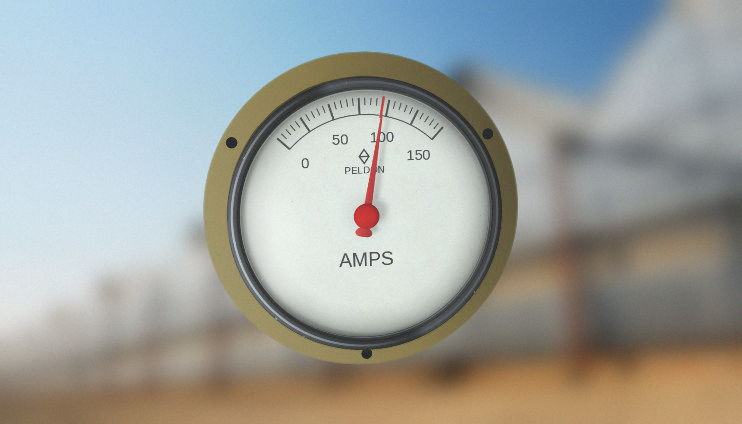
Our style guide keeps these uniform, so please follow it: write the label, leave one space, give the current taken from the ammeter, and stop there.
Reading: 95 A
